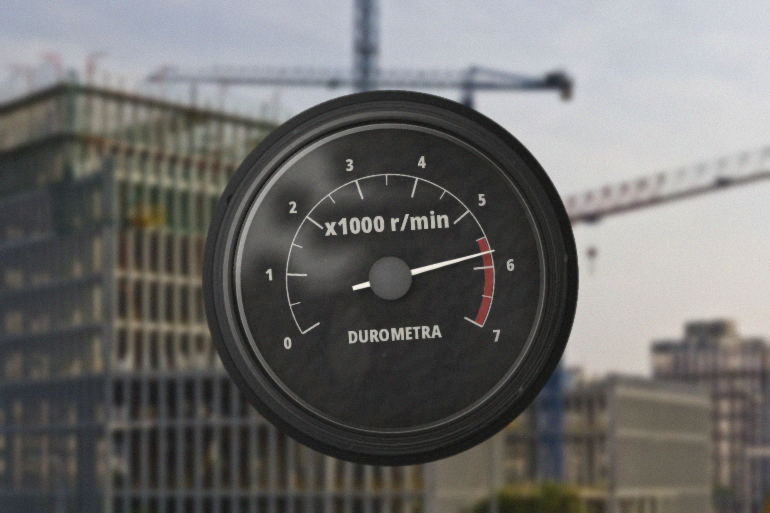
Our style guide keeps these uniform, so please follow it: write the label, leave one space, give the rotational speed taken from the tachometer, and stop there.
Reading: 5750 rpm
